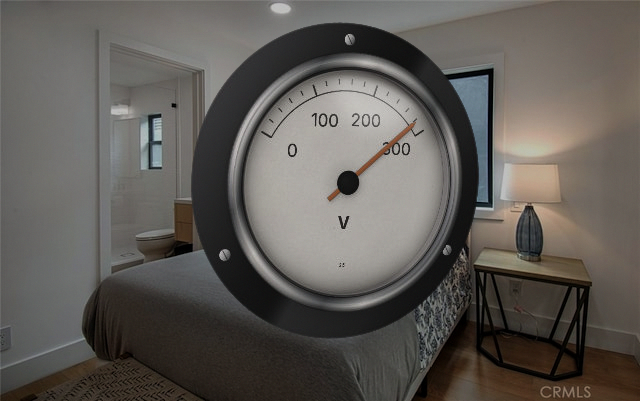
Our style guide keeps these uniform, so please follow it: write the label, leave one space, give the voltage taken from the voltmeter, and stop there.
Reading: 280 V
